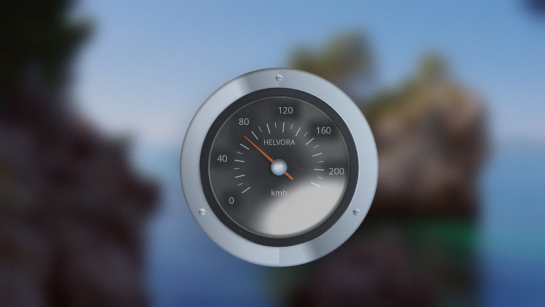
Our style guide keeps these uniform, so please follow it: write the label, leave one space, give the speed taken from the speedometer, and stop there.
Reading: 70 km/h
